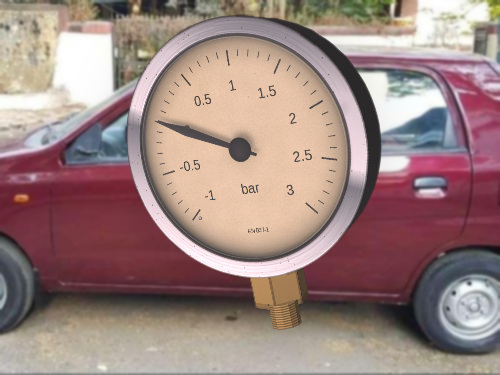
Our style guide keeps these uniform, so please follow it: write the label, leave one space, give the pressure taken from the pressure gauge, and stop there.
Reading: 0 bar
